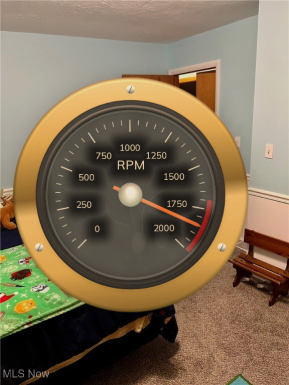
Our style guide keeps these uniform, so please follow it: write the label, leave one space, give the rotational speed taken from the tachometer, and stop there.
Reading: 1850 rpm
